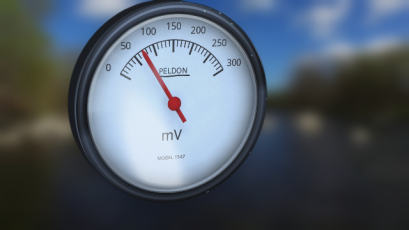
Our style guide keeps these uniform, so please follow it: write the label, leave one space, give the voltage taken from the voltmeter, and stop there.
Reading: 70 mV
